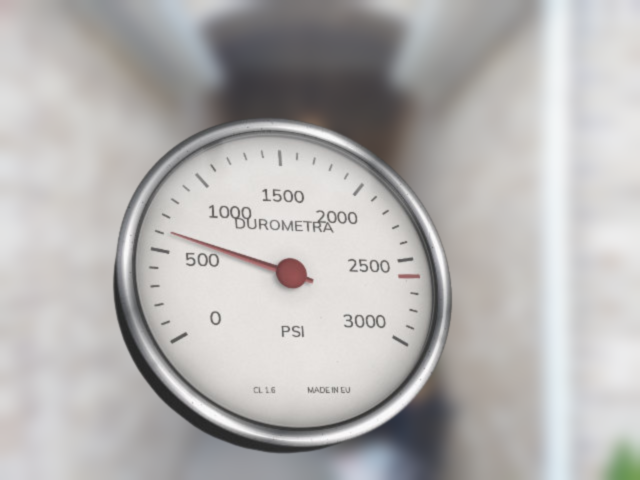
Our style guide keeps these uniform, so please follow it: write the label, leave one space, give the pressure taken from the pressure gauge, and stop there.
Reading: 600 psi
